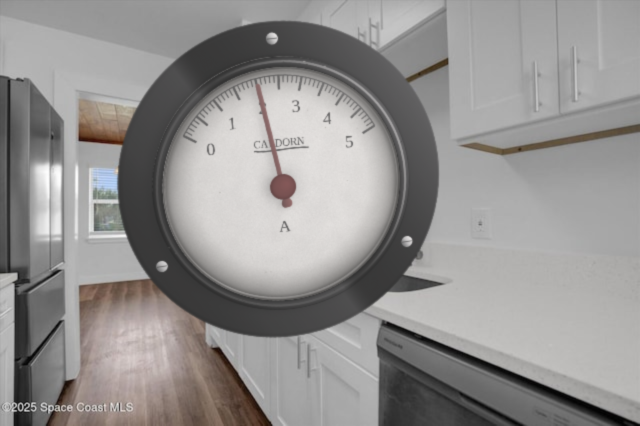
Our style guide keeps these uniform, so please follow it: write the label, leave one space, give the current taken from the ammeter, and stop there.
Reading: 2 A
